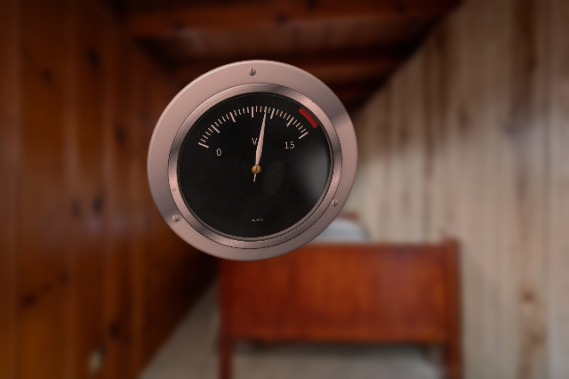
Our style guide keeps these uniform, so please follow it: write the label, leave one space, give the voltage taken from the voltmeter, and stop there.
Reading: 9 V
